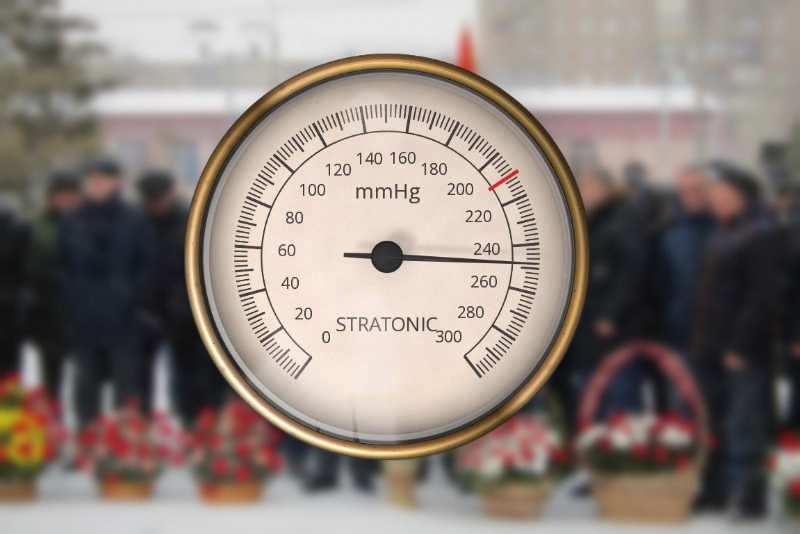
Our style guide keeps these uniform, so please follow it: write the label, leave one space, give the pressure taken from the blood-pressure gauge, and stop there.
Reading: 248 mmHg
